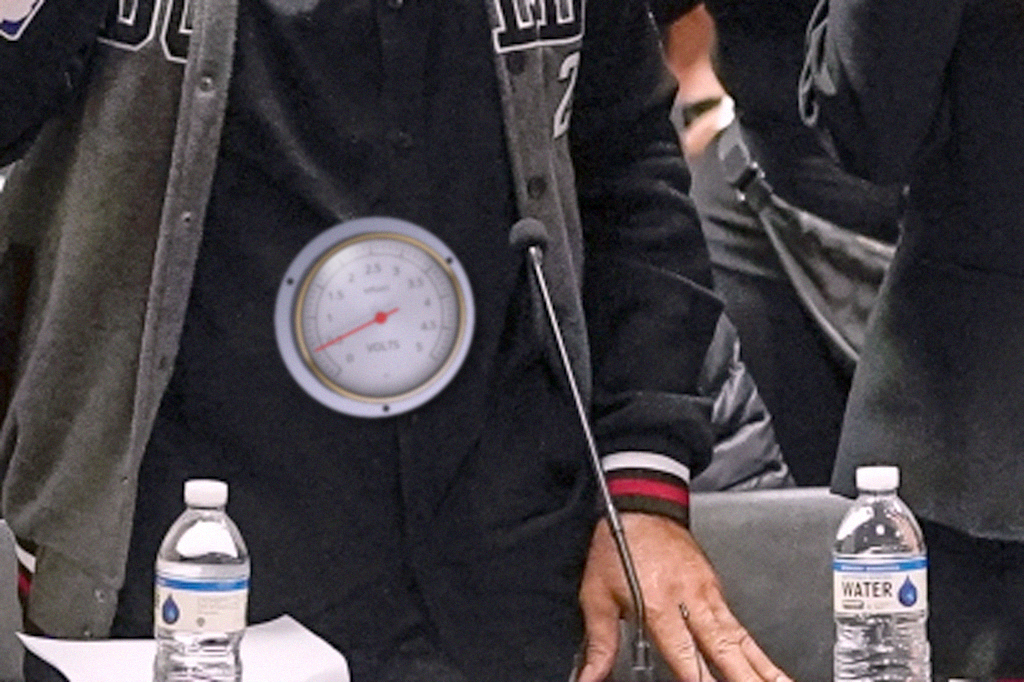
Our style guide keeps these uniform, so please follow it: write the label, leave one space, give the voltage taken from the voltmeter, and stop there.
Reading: 0.5 V
